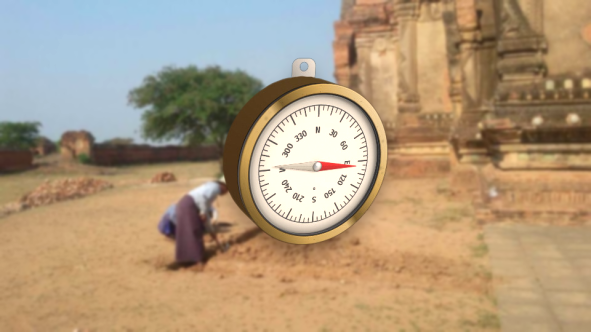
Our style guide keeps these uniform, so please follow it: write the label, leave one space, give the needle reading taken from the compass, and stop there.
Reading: 95 °
